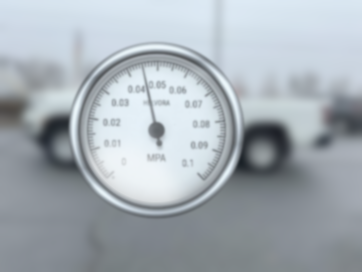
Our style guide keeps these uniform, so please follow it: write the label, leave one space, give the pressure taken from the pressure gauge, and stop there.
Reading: 0.045 MPa
